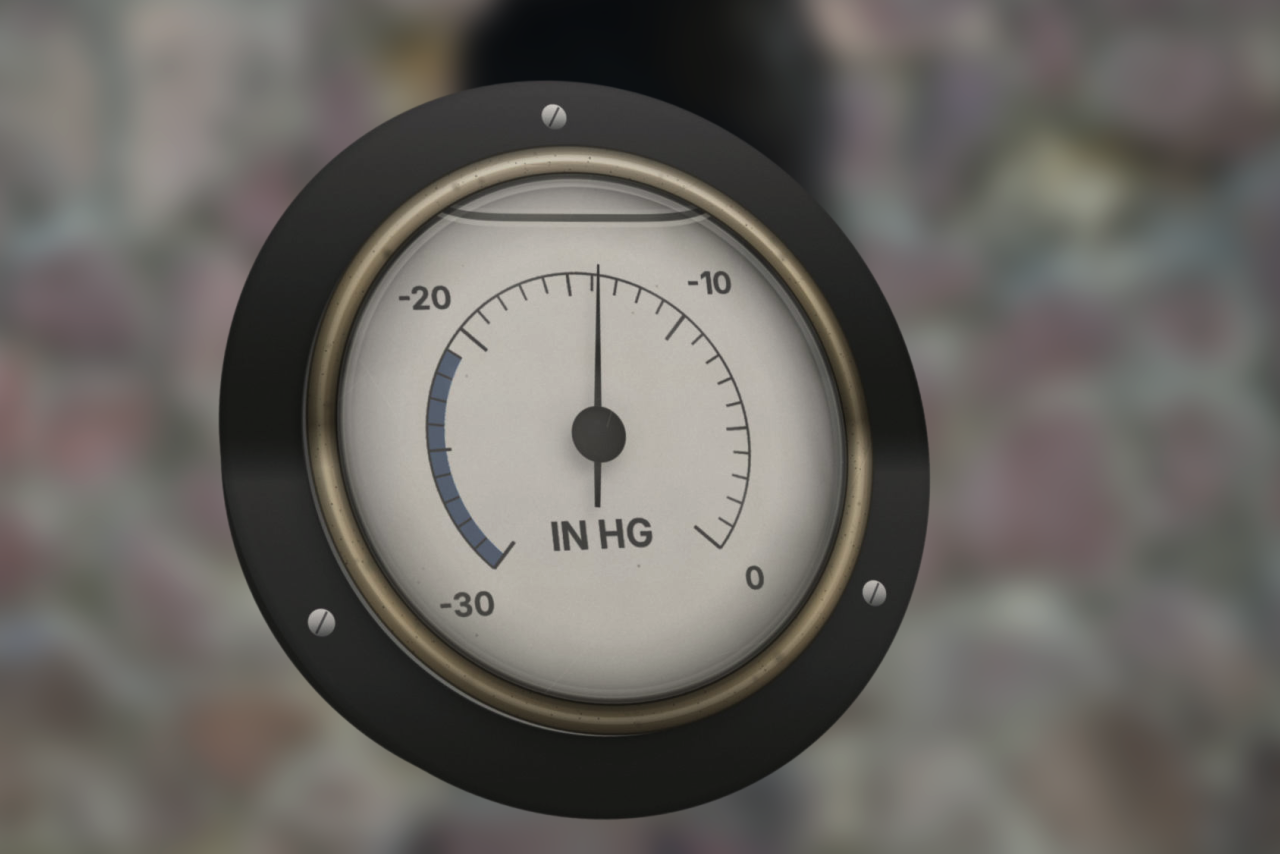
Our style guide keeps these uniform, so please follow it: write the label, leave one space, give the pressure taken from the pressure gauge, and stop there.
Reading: -14 inHg
